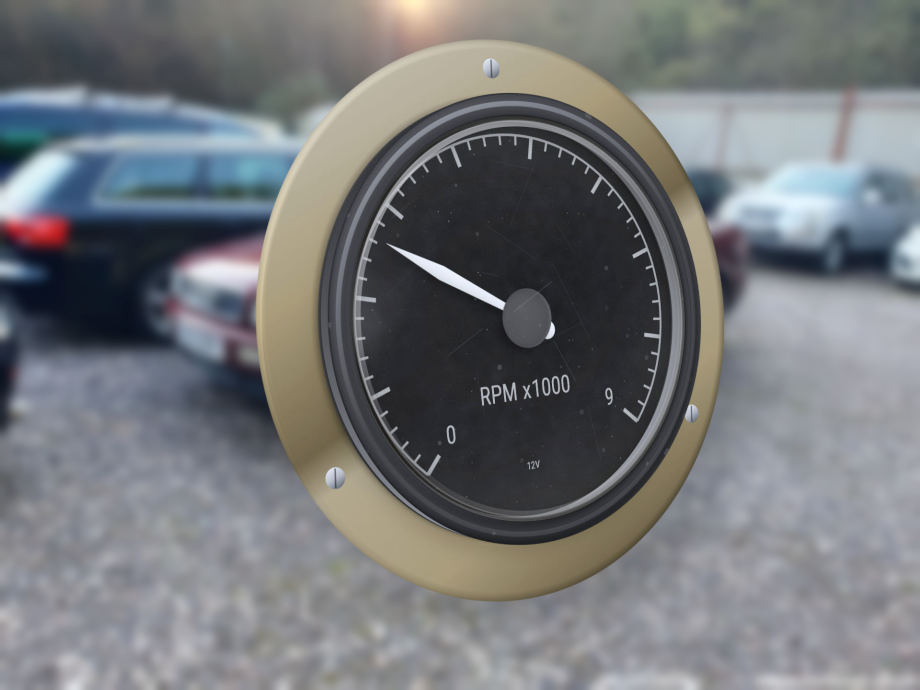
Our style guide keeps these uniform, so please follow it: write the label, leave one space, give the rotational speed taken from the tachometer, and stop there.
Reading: 2600 rpm
